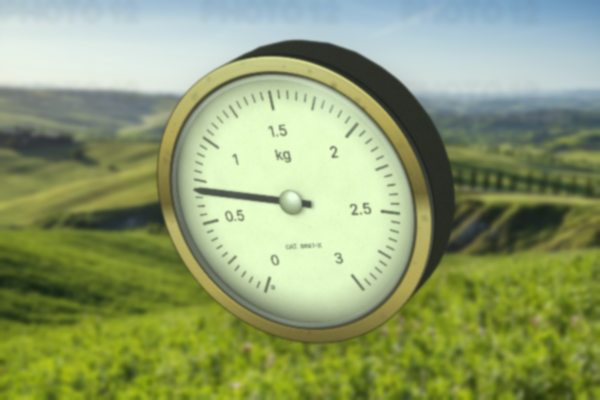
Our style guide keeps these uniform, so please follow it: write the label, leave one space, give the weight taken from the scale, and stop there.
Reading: 0.7 kg
